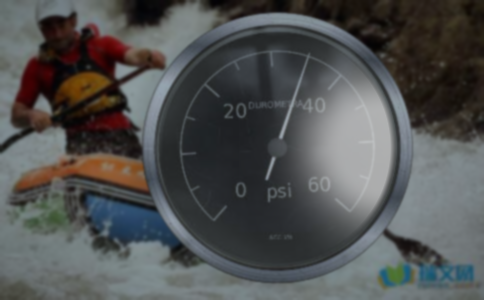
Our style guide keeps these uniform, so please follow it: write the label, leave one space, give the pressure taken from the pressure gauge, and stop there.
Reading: 35 psi
